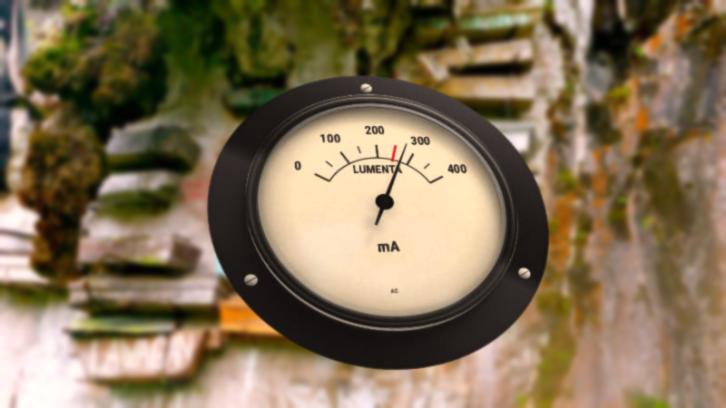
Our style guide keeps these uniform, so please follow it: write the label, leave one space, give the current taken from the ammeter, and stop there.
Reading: 275 mA
